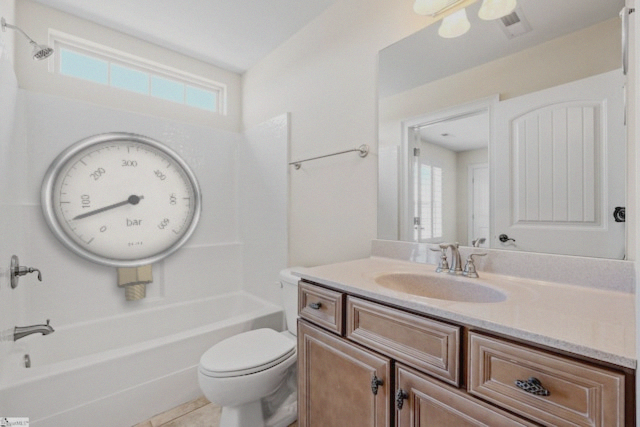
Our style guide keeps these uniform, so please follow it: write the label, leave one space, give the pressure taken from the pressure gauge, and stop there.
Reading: 60 bar
